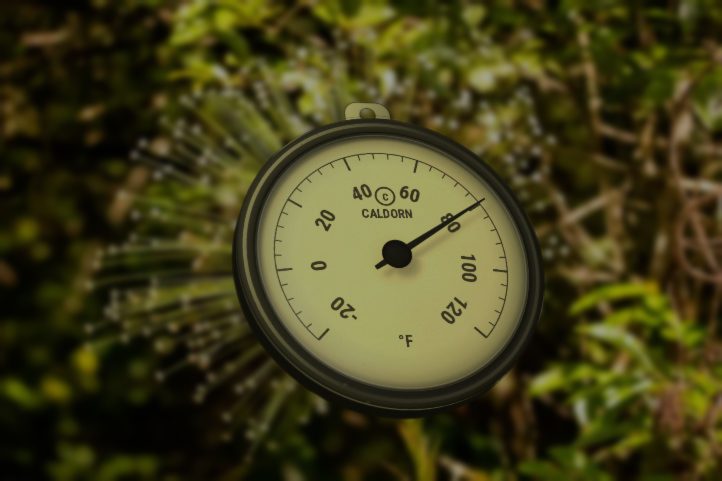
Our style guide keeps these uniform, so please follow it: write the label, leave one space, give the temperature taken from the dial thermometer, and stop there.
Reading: 80 °F
